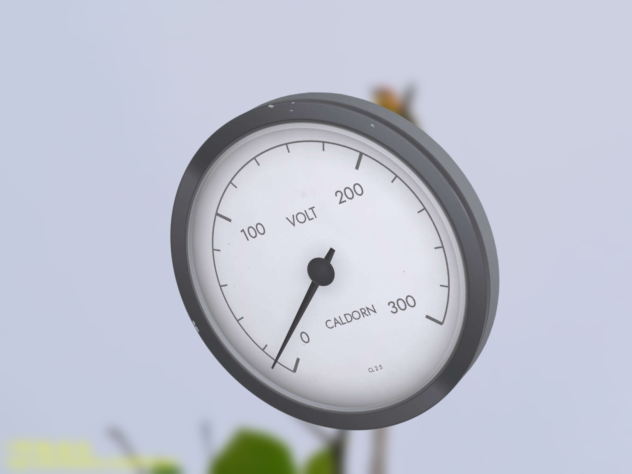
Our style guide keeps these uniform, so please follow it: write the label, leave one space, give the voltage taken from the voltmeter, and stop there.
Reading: 10 V
